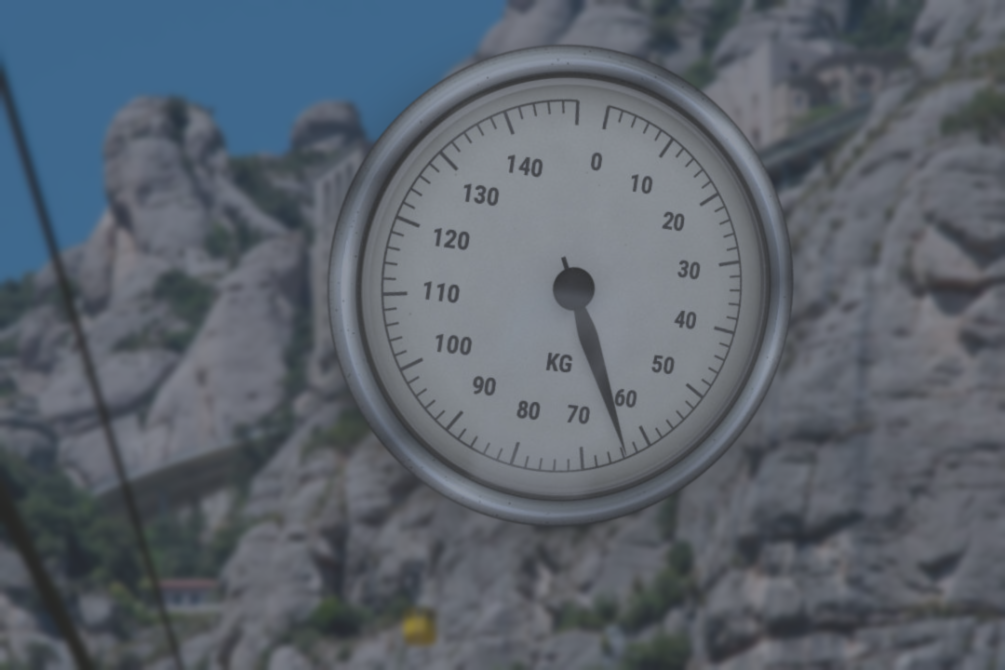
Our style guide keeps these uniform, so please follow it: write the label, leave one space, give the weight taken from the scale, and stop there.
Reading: 64 kg
